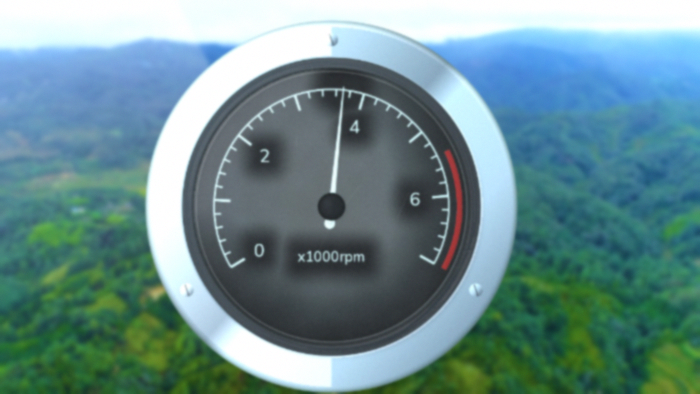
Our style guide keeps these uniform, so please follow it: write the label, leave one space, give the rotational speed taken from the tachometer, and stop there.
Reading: 3700 rpm
